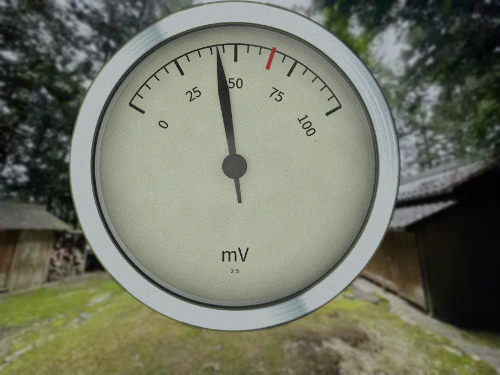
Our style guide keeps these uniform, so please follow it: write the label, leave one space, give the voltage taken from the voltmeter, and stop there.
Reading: 42.5 mV
